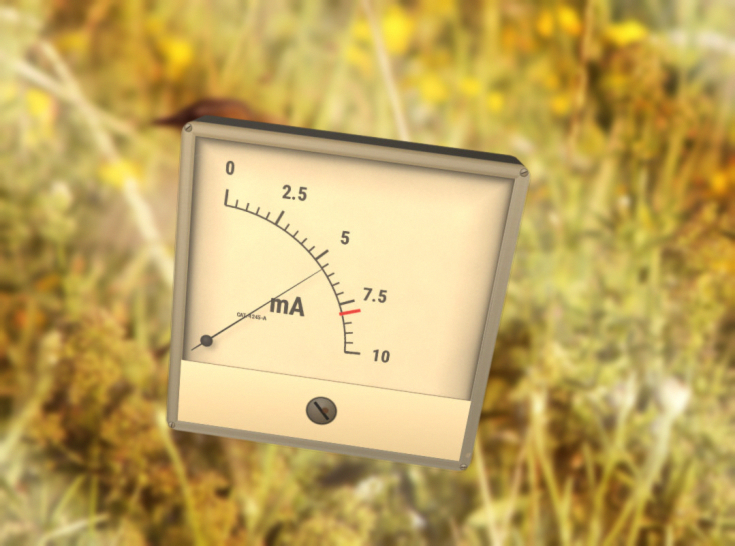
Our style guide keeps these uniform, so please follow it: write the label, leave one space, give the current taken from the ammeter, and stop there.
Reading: 5.5 mA
